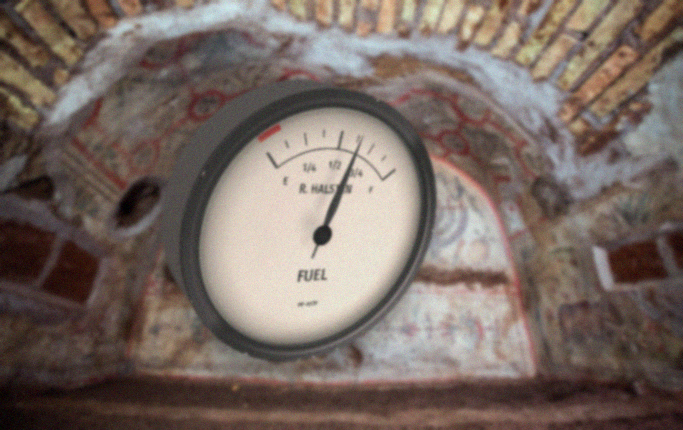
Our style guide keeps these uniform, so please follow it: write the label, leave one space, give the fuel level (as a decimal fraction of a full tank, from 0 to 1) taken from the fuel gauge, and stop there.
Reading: 0.625
